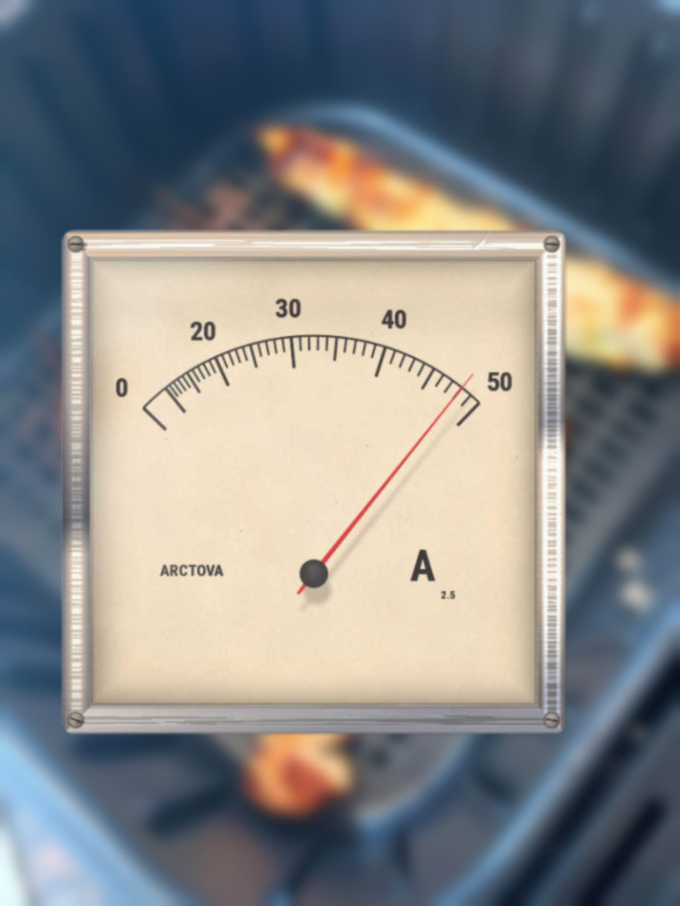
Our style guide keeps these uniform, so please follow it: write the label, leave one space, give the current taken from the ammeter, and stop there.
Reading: 48 A
